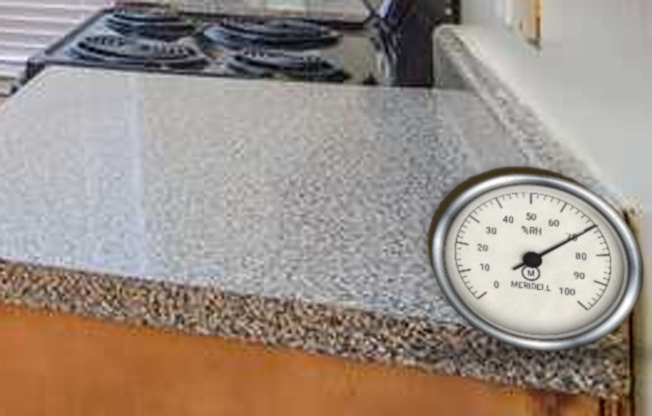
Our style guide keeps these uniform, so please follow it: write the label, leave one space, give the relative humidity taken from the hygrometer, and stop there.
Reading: 70 %
